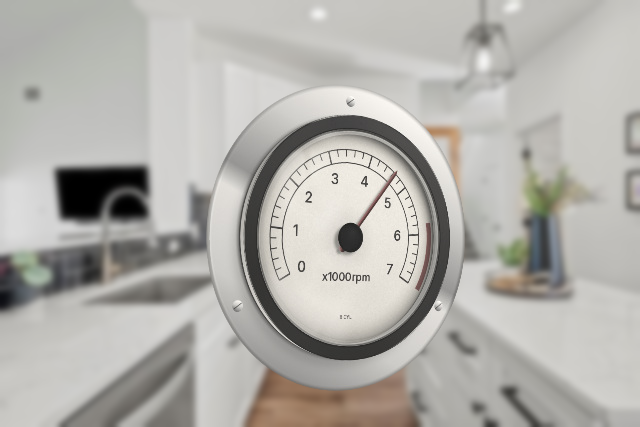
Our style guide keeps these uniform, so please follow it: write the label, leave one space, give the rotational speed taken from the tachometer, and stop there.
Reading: 4600 rpm
